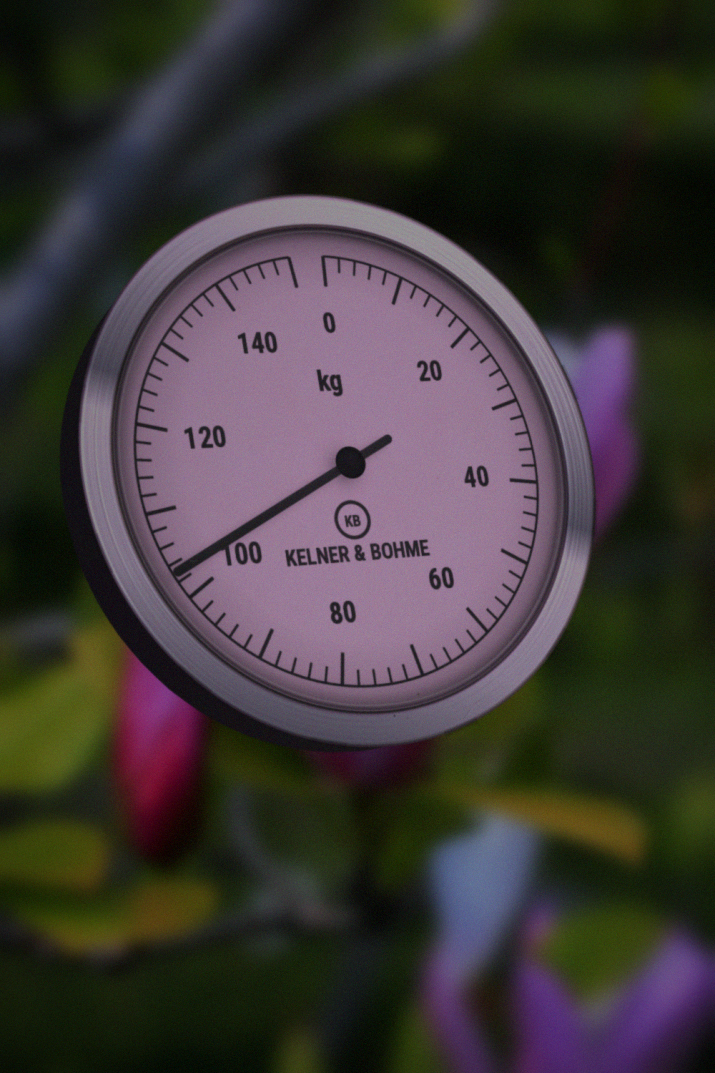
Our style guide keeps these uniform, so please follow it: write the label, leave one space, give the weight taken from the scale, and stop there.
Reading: 103 kg
